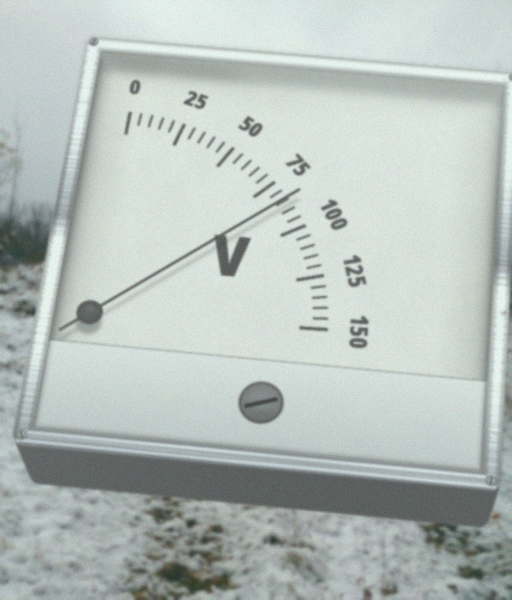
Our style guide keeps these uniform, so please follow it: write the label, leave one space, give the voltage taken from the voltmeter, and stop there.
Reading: 85 V
